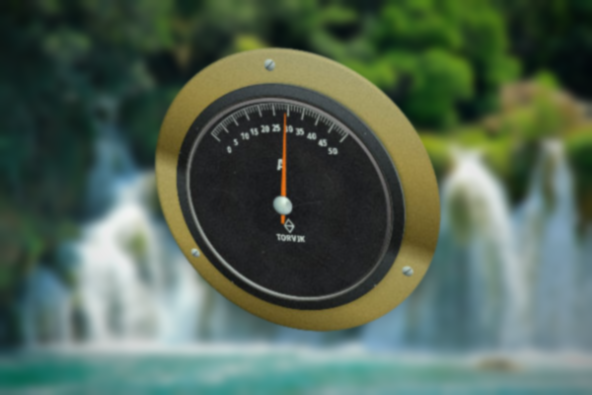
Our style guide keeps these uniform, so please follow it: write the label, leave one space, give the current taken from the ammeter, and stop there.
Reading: 30 A
